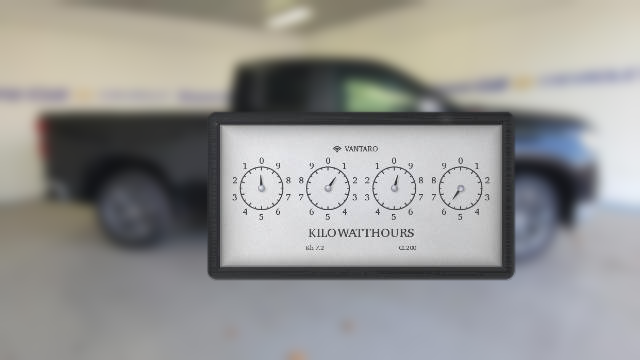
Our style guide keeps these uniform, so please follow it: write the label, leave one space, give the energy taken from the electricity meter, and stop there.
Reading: 96 kWh
